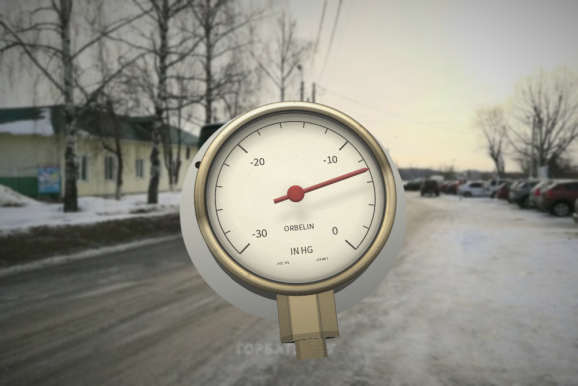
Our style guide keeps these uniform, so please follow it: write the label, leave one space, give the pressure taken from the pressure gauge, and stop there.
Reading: -7 inHg
